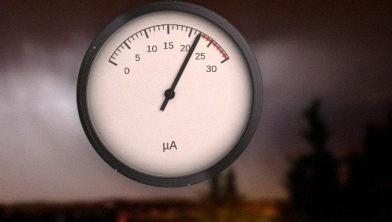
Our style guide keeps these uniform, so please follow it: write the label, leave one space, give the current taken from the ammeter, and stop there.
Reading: 22 µA
